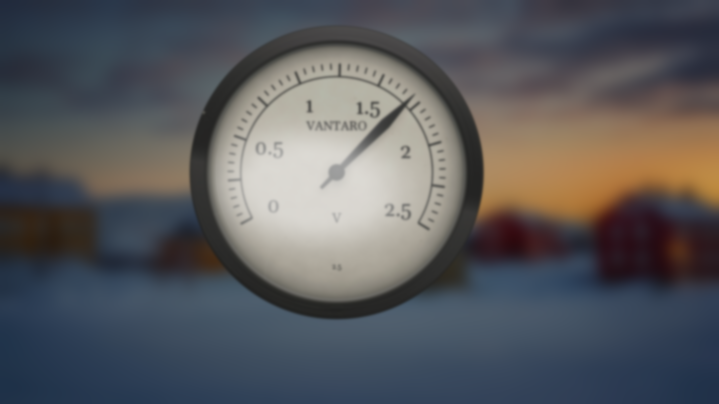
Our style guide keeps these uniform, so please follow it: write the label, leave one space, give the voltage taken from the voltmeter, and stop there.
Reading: 1.7 V
